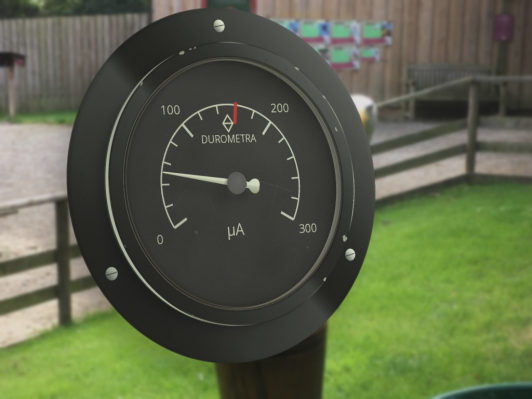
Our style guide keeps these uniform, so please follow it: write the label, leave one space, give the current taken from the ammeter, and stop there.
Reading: 50 µA
